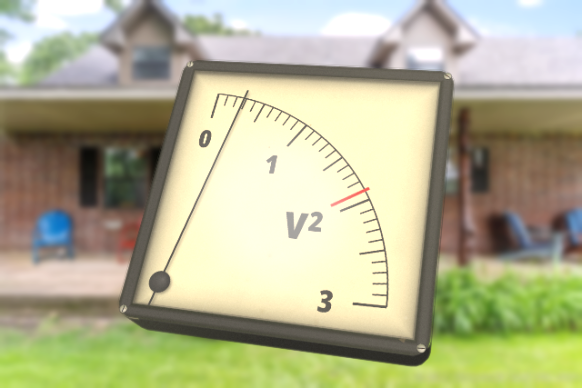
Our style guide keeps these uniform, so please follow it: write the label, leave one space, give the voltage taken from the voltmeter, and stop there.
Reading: 0.3 V
